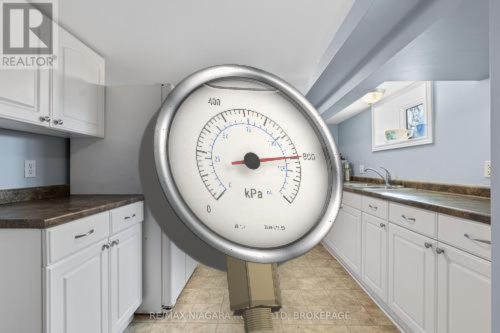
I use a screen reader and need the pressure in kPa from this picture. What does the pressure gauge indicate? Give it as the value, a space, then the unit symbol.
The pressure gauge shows 800 kPa
